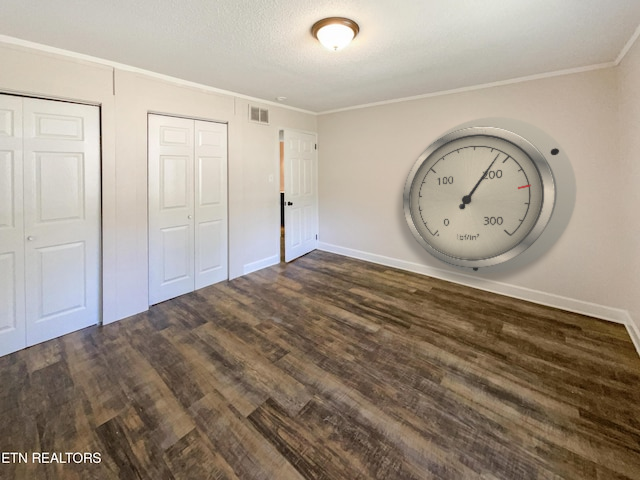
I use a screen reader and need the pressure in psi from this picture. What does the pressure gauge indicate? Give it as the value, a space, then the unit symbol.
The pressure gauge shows 190 psi
